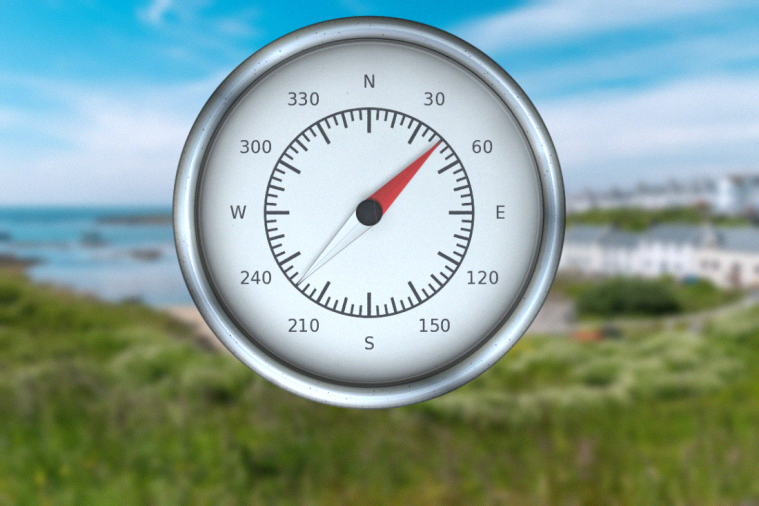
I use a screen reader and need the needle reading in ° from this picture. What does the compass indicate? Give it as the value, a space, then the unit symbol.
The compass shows 45 °
